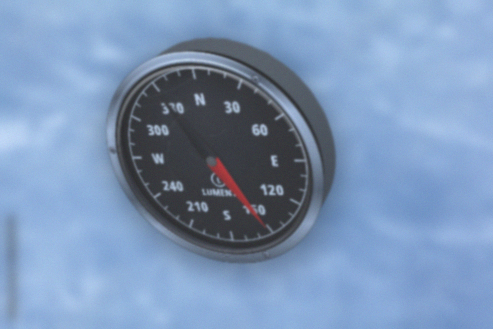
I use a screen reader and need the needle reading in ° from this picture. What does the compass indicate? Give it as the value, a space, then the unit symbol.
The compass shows 150 °
